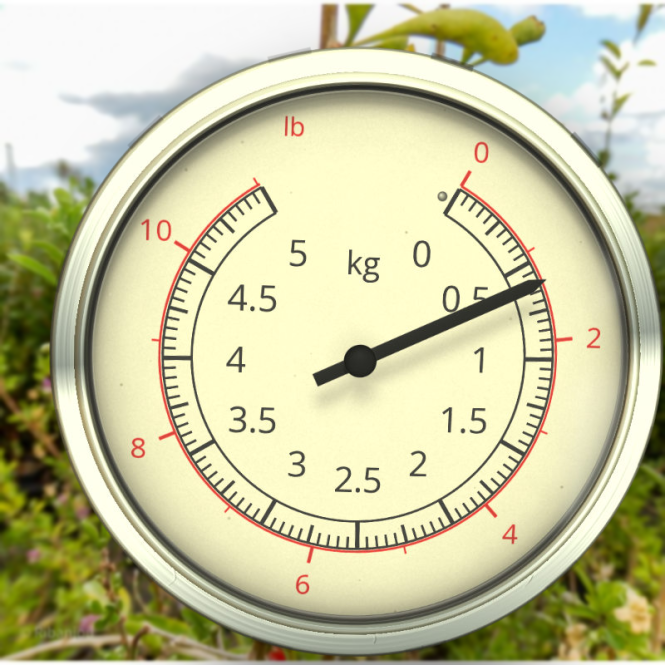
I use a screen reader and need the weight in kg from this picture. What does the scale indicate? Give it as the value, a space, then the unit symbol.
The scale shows 0.6 kg
